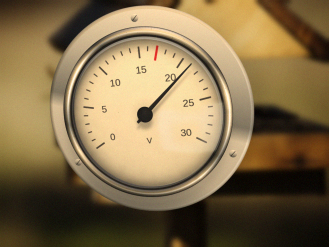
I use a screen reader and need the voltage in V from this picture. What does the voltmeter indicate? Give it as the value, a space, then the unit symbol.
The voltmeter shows 21 V
